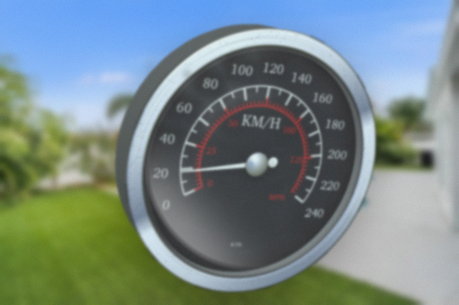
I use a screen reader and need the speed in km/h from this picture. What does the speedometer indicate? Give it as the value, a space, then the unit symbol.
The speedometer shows 20 km/h
